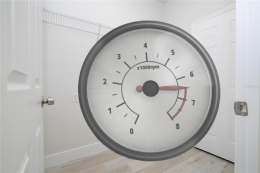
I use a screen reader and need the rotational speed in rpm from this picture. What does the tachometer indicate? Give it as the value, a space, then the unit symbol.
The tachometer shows 6500 rpm
